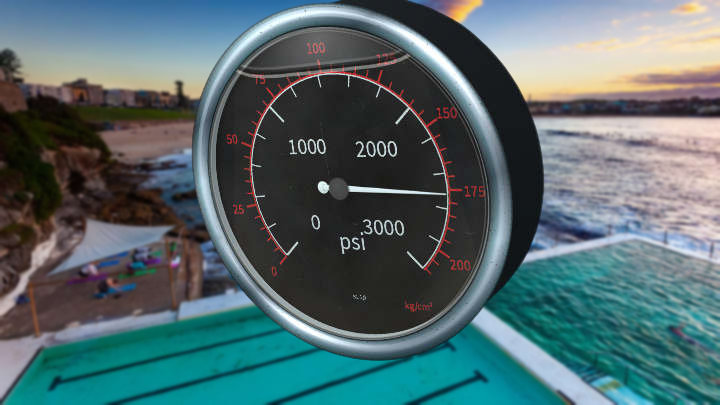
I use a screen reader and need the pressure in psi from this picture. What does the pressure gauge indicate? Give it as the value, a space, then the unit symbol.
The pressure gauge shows 2500 psi
